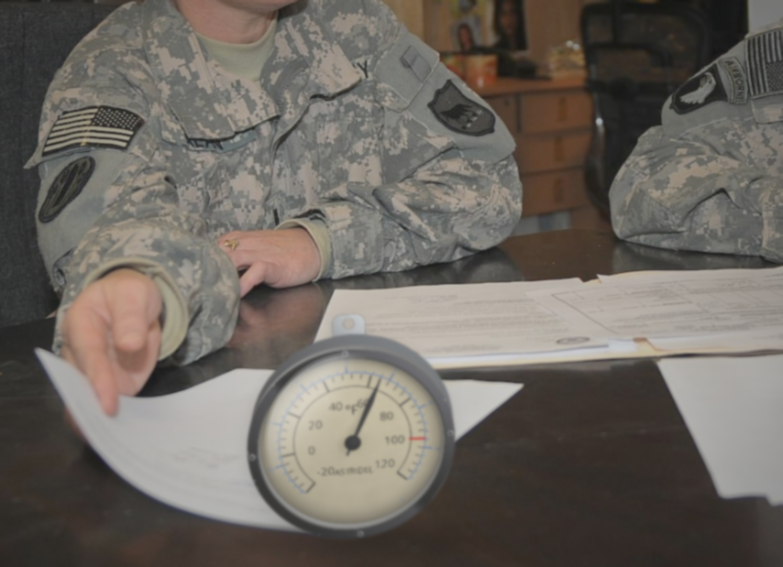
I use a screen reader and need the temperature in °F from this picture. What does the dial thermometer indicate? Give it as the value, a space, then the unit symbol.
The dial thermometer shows 64 °F
